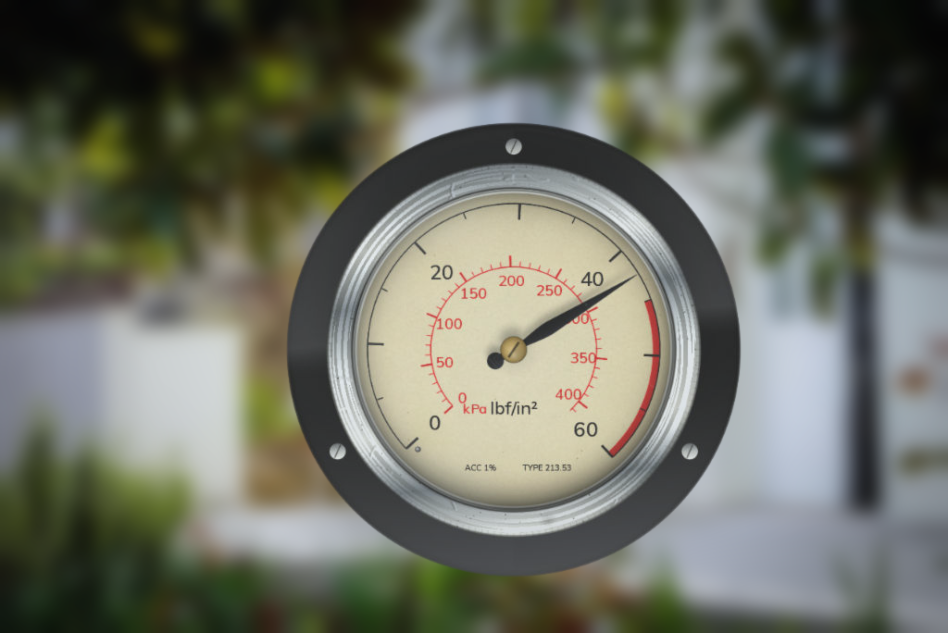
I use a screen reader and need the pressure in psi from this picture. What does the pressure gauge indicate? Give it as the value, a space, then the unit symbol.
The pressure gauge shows 42.5 psi
